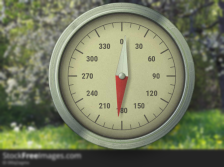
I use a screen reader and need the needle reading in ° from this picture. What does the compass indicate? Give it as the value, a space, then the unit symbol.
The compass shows 185 °
